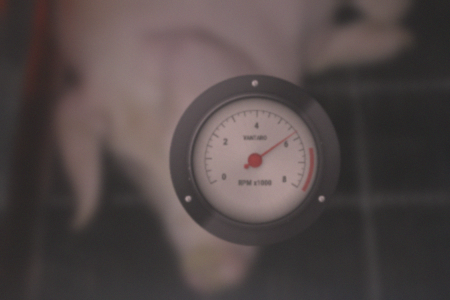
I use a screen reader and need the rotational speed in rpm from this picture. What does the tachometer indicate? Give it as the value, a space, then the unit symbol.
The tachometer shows 5750 rpm
